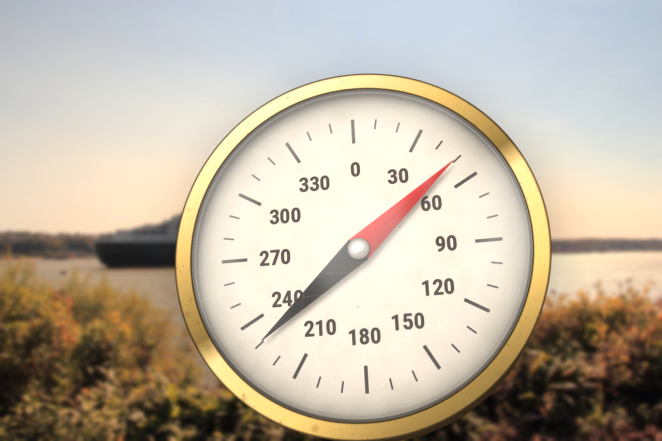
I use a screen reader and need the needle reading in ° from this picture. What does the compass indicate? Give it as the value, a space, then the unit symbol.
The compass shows 50 °
